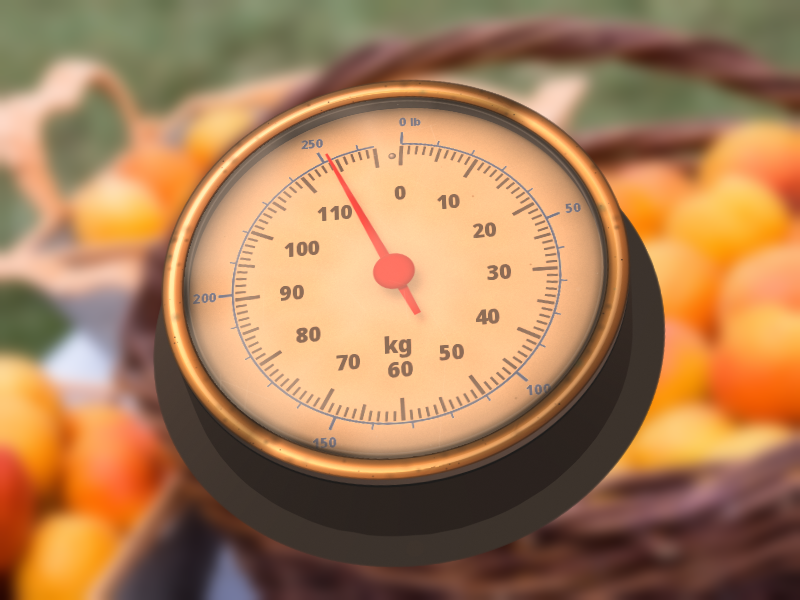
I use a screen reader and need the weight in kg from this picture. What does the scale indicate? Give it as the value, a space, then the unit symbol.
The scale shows 114 kg
